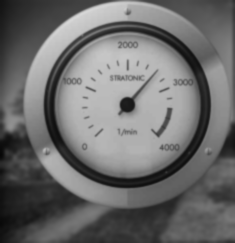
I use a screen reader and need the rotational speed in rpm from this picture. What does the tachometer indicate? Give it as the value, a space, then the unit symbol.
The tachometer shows 2600 rpm
